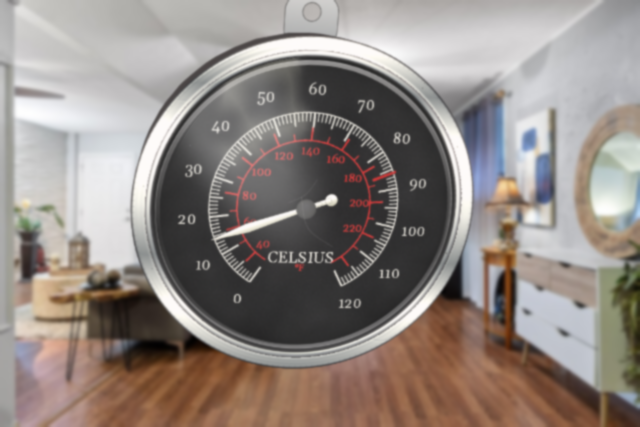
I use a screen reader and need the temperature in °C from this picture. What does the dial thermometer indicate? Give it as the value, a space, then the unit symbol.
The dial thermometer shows 15 °C
